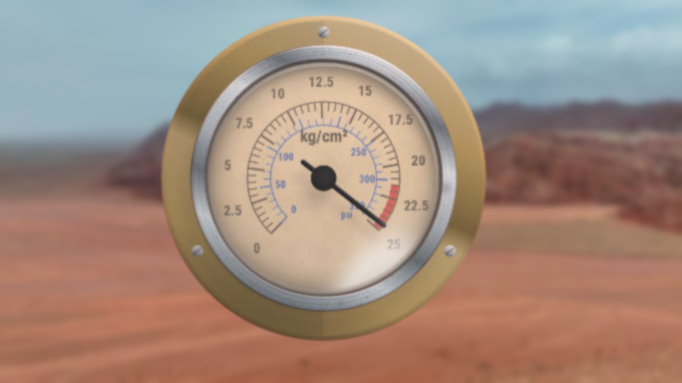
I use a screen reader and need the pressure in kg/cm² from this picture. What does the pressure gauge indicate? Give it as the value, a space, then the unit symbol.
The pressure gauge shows 24.5 kg/cm²
